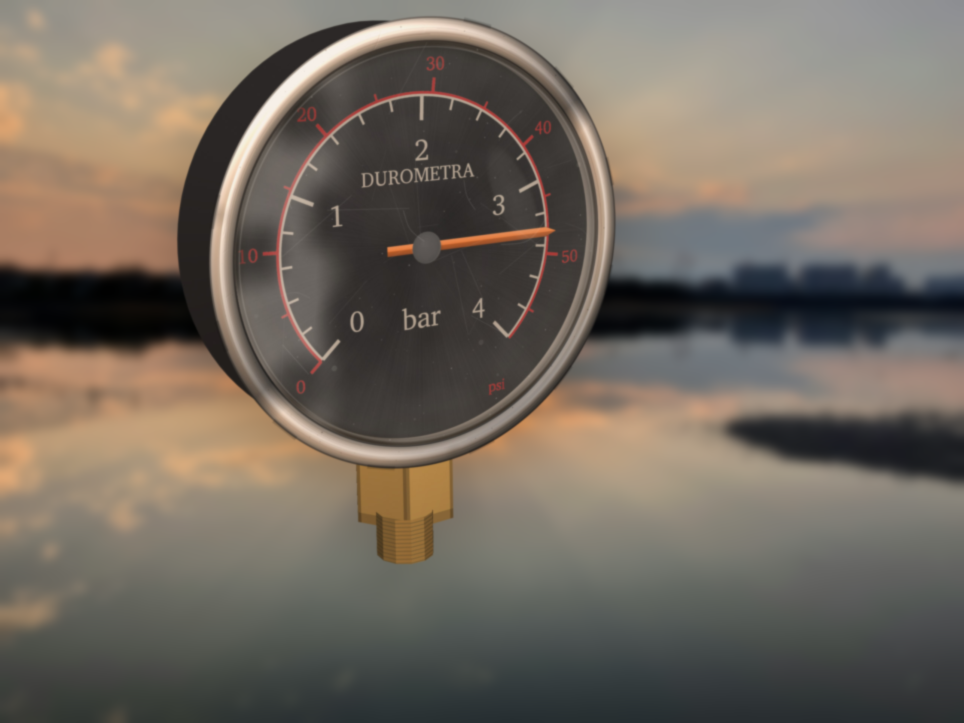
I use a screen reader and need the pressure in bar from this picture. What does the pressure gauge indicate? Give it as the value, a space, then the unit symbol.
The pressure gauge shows 3.3 bar
